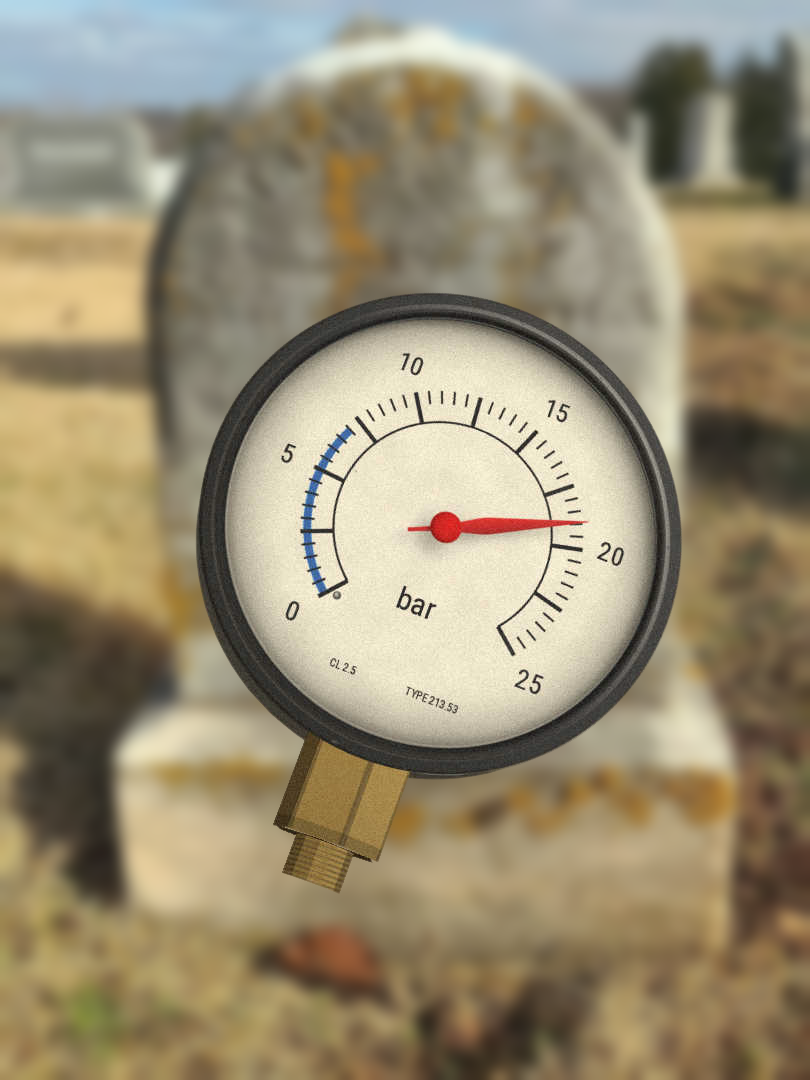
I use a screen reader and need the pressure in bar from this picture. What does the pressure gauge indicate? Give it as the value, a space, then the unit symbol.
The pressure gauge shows 19 bar
